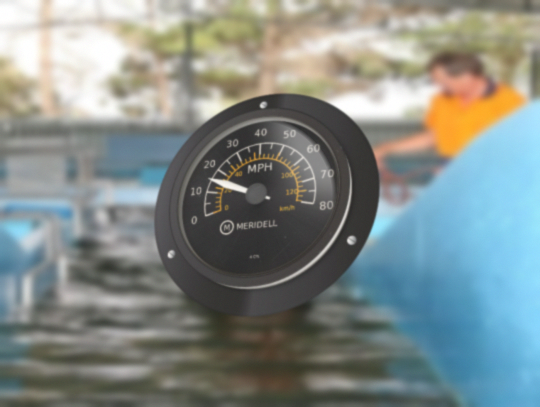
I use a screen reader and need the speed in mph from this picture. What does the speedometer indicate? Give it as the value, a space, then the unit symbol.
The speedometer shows 15 mph
